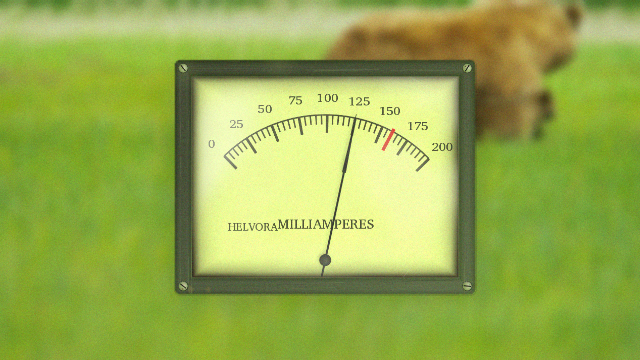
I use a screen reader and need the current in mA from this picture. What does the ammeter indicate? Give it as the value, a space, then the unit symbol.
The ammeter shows 125 mA
